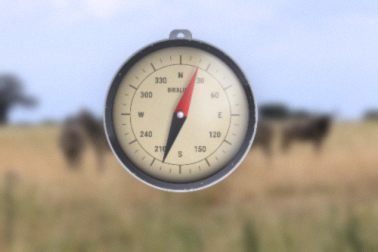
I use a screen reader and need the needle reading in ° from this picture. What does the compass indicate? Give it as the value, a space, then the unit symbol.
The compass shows 20 °
